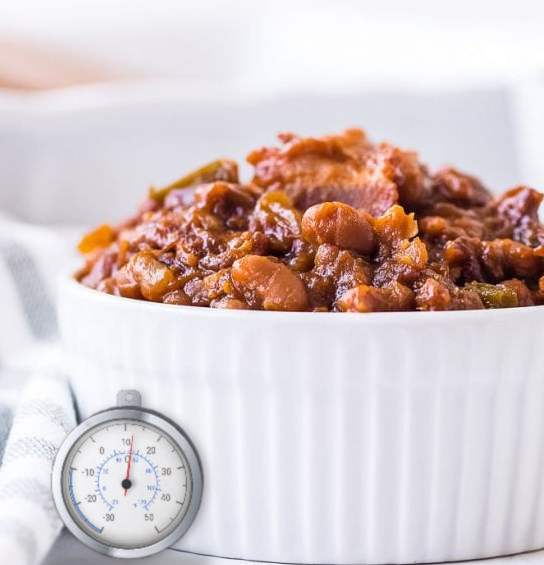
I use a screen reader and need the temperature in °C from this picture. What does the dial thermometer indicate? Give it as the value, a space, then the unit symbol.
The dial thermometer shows 12.5 °C
